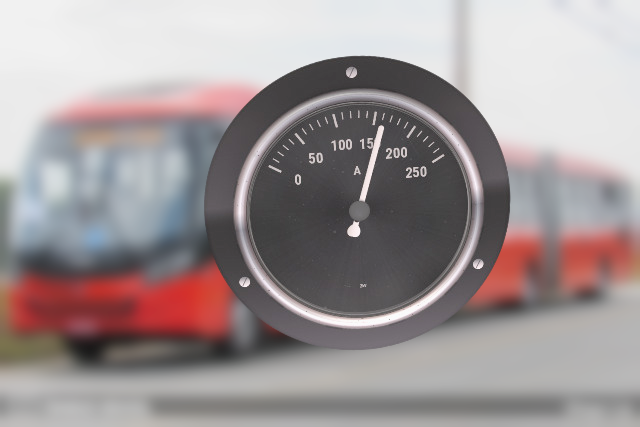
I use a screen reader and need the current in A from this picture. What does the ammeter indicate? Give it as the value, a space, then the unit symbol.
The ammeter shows 160 A
